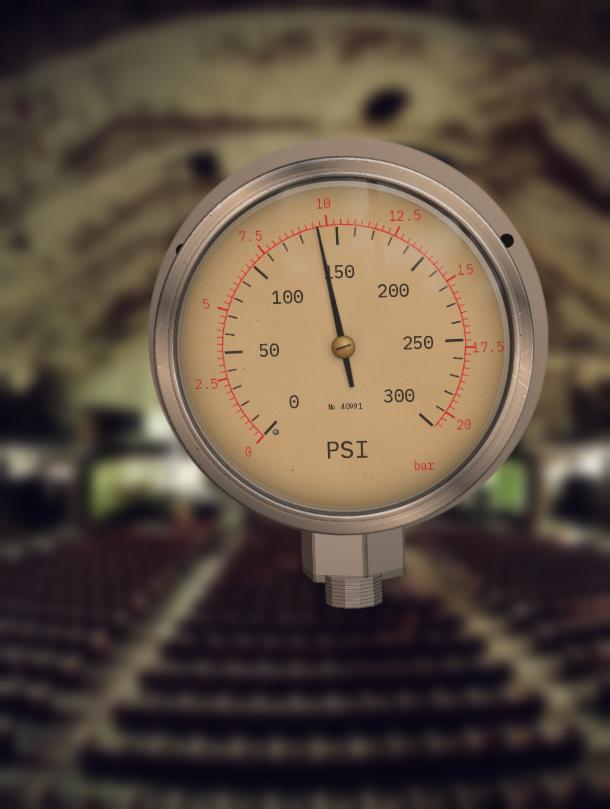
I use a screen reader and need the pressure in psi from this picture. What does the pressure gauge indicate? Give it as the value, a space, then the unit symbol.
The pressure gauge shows 140 psi
